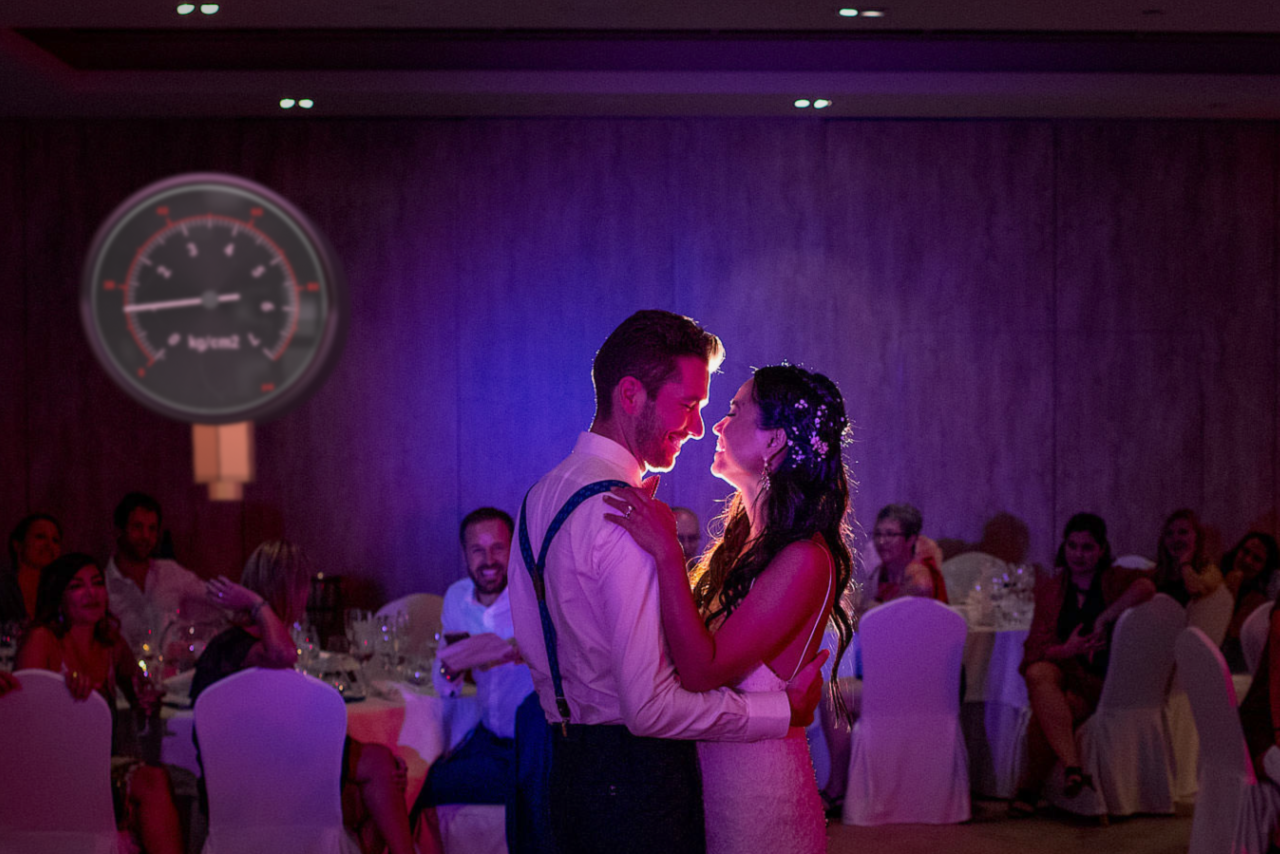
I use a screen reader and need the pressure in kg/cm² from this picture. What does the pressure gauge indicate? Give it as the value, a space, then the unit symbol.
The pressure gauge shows 1 kg/cm²
